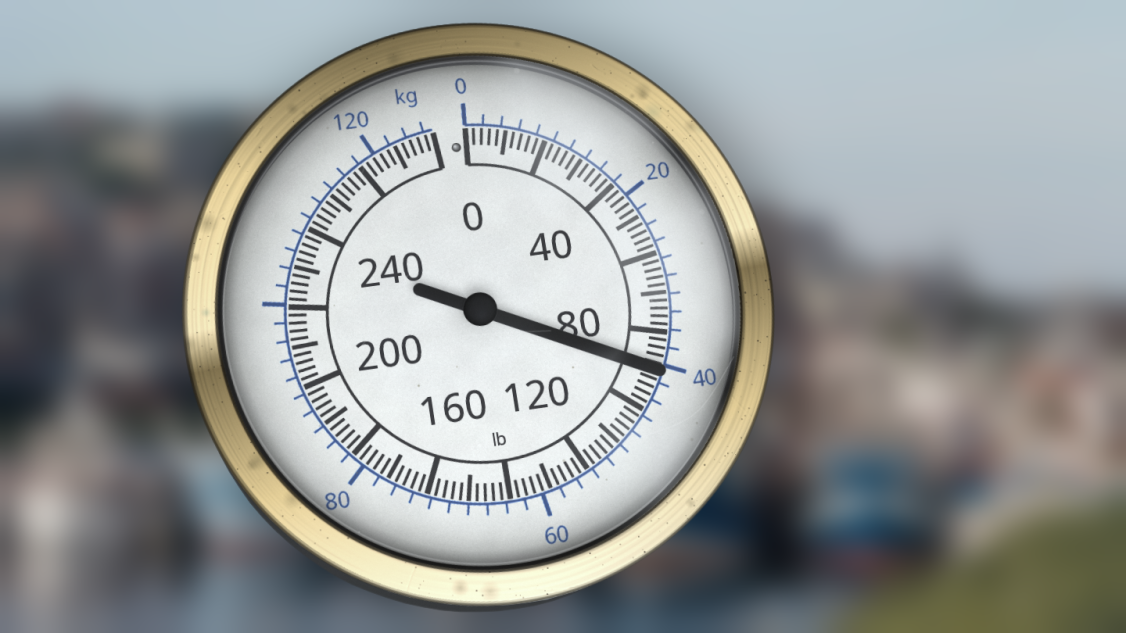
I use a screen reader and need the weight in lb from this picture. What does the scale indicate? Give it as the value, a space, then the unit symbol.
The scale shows 90 lb
